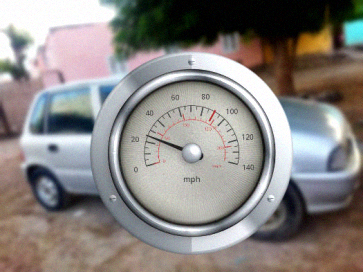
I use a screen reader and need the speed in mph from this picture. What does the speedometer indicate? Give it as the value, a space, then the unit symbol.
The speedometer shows 25 mph
